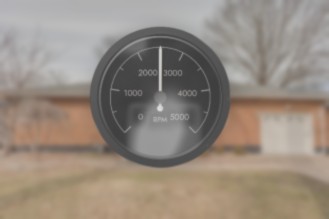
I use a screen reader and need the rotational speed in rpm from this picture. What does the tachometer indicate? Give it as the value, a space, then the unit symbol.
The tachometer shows 2500 rpm
